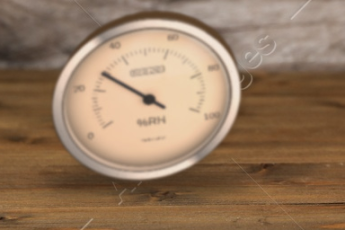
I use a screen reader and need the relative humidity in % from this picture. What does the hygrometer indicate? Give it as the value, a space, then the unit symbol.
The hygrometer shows 30 %
